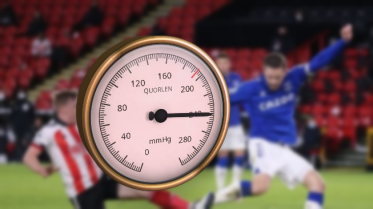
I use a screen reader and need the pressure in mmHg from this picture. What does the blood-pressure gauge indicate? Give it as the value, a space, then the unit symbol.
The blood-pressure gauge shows 240 mmHg
